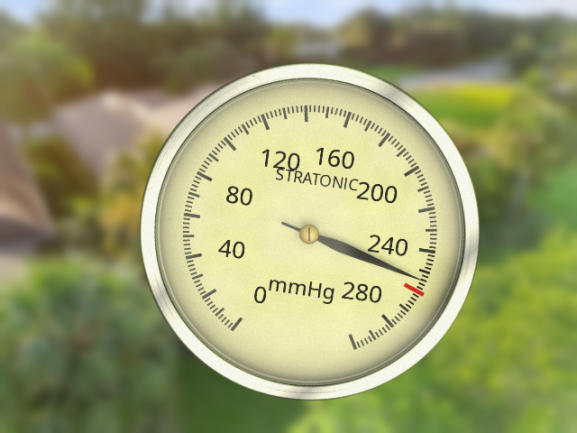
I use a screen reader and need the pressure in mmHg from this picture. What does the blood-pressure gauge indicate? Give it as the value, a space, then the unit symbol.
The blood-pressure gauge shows 254 mmHg
